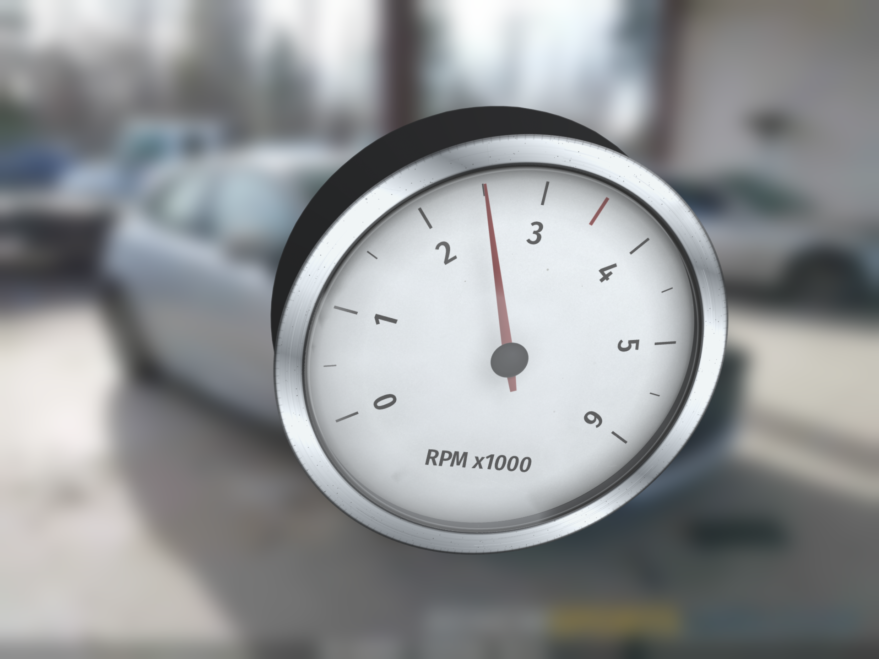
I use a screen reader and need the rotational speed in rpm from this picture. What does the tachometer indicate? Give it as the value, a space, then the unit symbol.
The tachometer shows 2500 rpm
